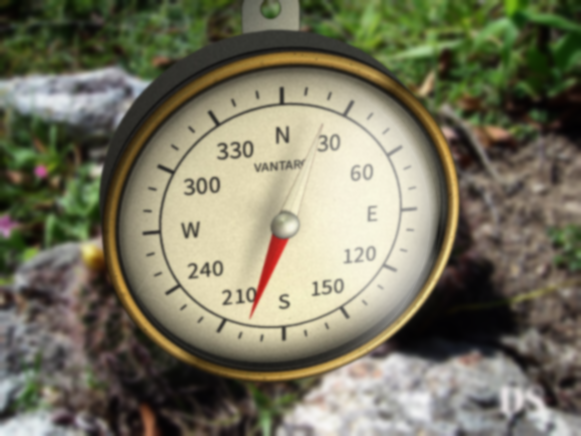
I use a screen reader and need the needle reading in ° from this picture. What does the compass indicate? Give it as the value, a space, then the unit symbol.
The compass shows 200 °
